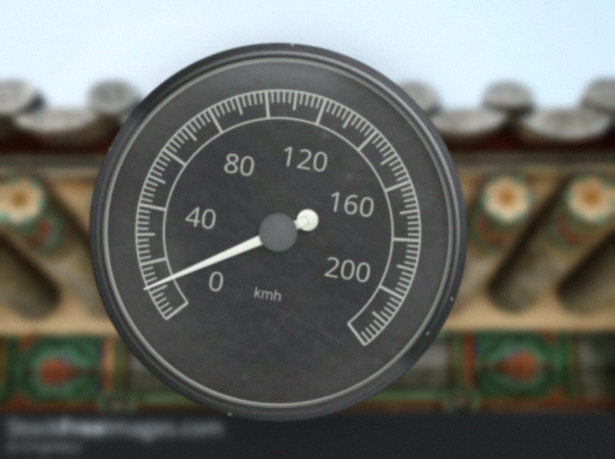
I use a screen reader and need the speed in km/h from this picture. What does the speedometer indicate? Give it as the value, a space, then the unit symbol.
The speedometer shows 12 km/h
